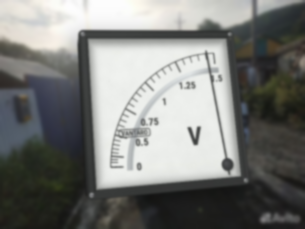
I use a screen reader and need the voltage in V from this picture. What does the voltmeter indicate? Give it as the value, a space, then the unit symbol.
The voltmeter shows 1.45 V
